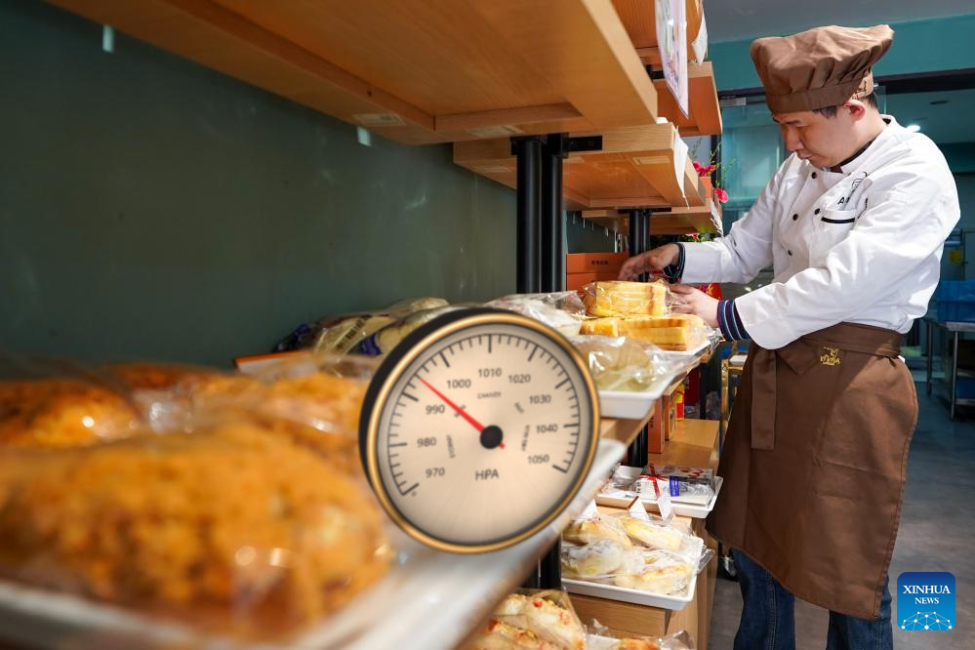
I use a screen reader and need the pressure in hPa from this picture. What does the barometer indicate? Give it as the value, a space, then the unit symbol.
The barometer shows 994 hPa
